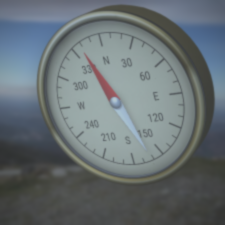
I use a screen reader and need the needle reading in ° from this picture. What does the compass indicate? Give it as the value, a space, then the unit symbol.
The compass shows 340 °
